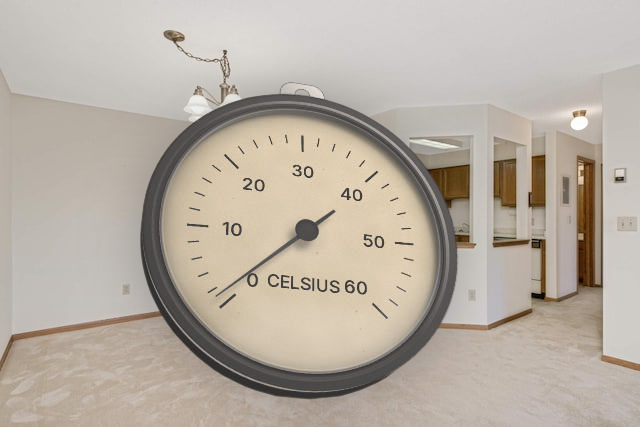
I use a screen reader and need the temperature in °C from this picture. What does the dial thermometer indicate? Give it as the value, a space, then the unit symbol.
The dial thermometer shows 1 °C
